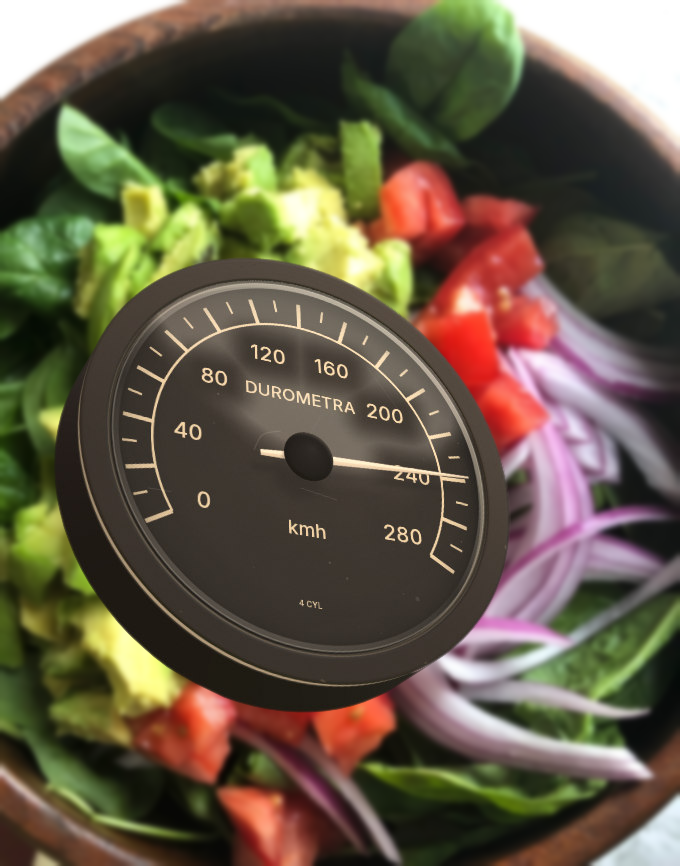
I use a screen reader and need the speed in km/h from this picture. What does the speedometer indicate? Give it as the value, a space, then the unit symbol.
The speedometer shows 240 km/h
